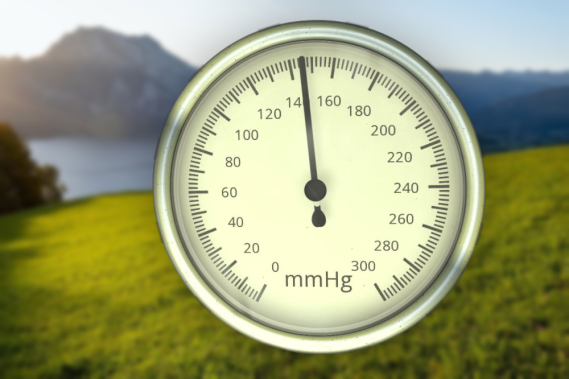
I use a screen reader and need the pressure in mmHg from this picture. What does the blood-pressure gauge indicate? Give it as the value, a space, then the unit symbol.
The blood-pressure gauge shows 146 mmHg
